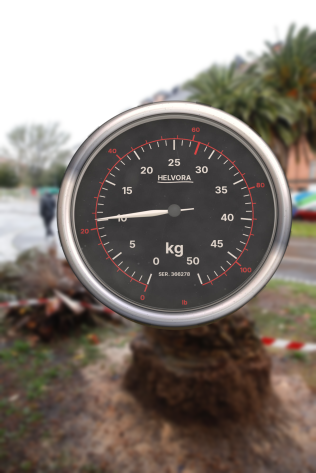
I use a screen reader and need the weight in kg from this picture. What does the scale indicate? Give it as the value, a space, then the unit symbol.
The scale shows 10 kg
